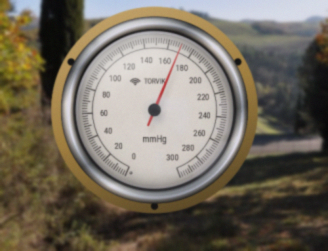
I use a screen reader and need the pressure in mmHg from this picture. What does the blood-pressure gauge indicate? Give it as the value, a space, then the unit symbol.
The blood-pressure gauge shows 170 mmHg
